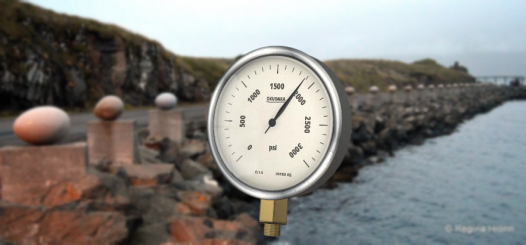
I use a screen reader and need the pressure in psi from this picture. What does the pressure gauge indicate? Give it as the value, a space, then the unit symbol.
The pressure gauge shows 1900 psi
